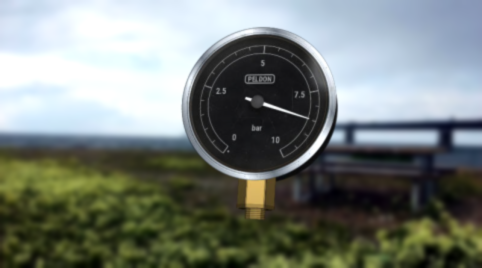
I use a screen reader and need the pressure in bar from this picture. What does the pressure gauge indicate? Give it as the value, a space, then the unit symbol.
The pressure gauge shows 8.5 bar
